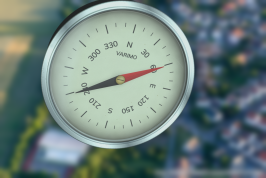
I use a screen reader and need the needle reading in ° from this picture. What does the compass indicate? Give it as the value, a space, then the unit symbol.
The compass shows 60 °
